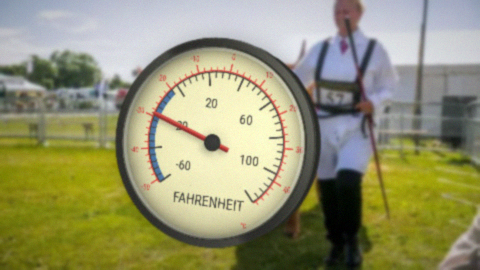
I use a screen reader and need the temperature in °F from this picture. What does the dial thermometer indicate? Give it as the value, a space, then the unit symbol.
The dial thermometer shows -20 °F
